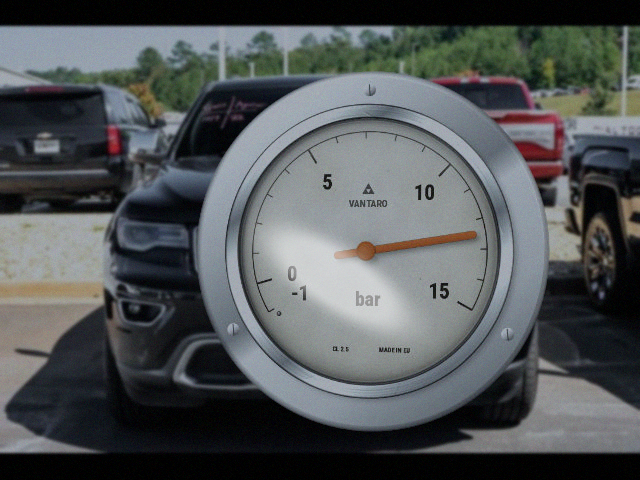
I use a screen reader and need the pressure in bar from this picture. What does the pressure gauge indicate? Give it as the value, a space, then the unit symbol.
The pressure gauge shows 12.5 bar
